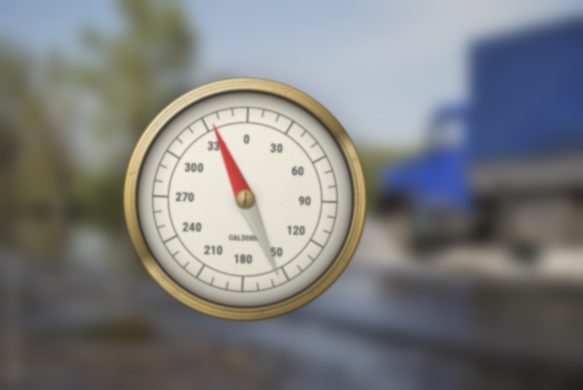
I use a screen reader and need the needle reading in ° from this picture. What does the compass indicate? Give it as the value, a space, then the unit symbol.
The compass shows 335 °
